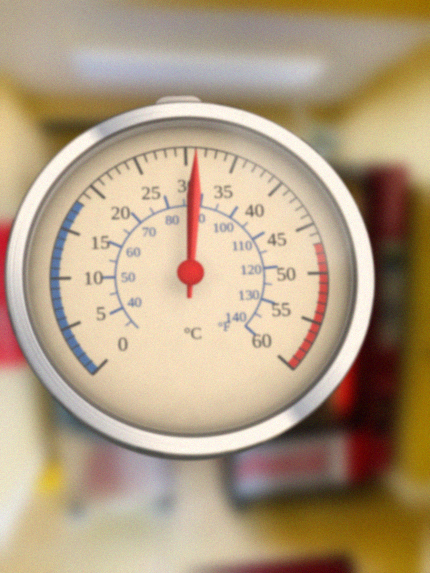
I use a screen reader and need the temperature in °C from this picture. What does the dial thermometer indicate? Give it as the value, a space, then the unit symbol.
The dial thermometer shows 31 °C
